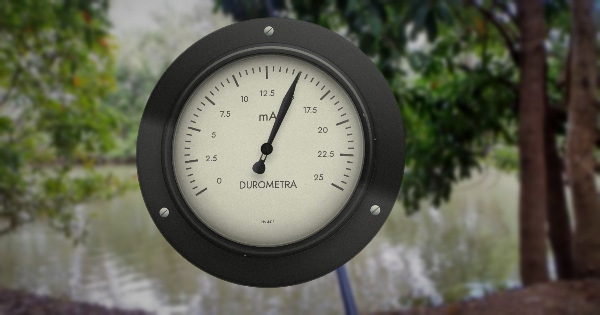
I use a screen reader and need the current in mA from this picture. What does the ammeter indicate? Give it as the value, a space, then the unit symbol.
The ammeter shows 15 mA
